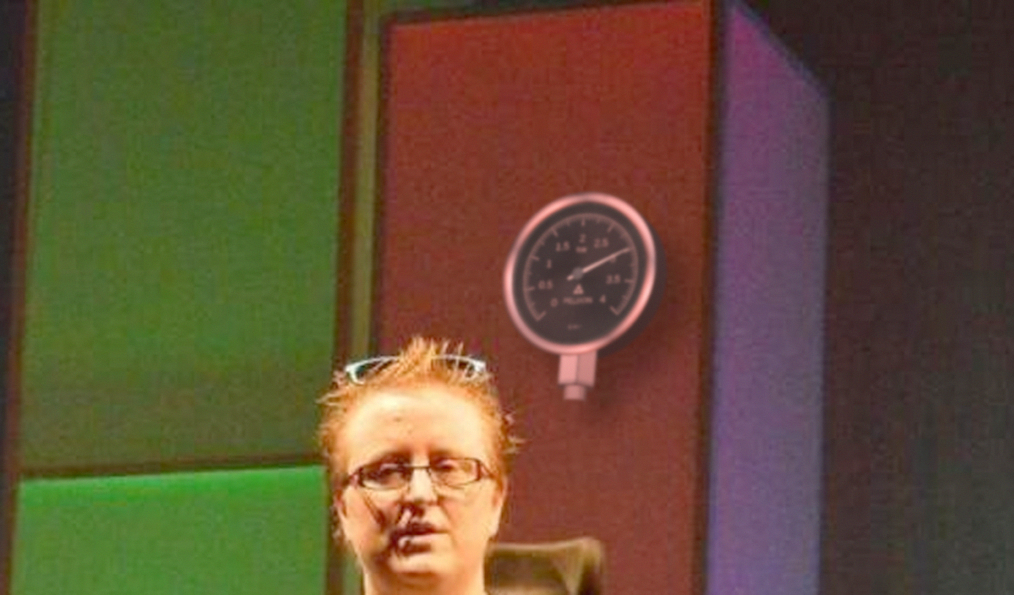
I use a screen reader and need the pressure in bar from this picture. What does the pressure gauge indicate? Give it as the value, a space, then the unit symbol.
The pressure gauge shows 3 bar
